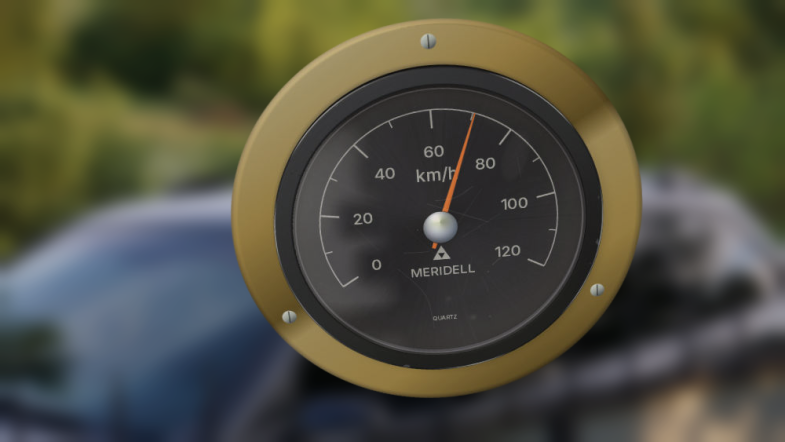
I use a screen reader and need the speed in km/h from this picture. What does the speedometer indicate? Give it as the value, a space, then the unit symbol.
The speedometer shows 70 km/h
